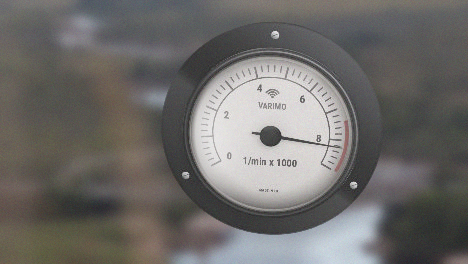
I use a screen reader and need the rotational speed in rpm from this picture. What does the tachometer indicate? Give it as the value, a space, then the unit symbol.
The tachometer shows 8200 rpm
